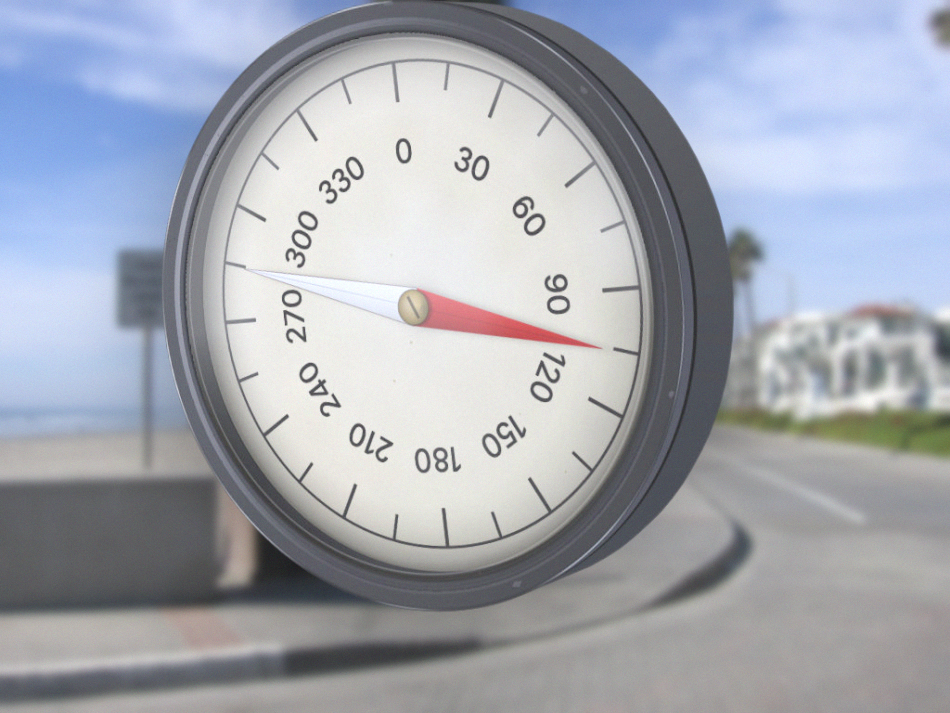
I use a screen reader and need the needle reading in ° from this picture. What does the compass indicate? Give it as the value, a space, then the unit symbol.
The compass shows 105 °
